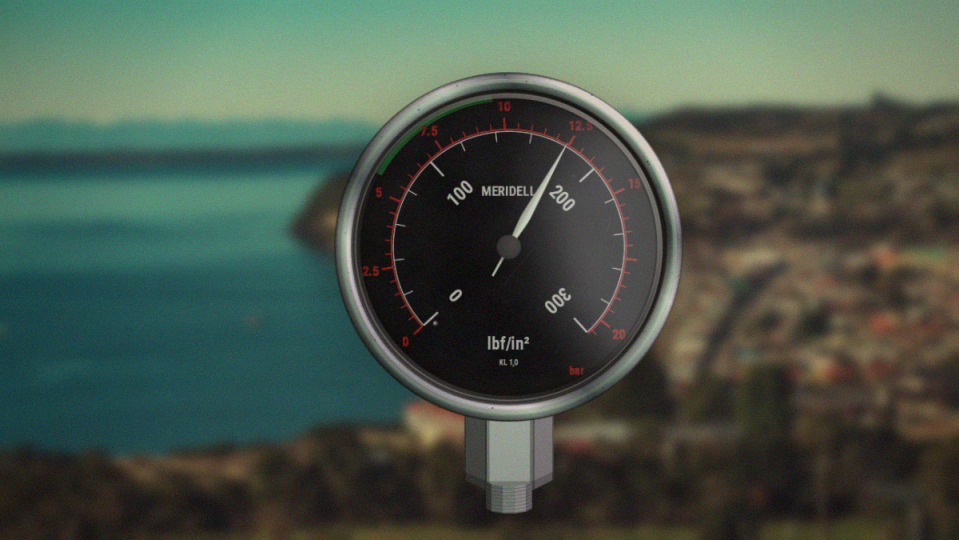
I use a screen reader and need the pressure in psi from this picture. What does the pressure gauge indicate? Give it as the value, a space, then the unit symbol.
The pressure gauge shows 180 psi
